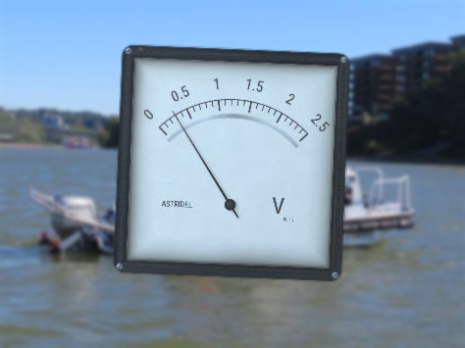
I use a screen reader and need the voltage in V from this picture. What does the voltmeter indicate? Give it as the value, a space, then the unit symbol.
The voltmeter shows 0.3 V
